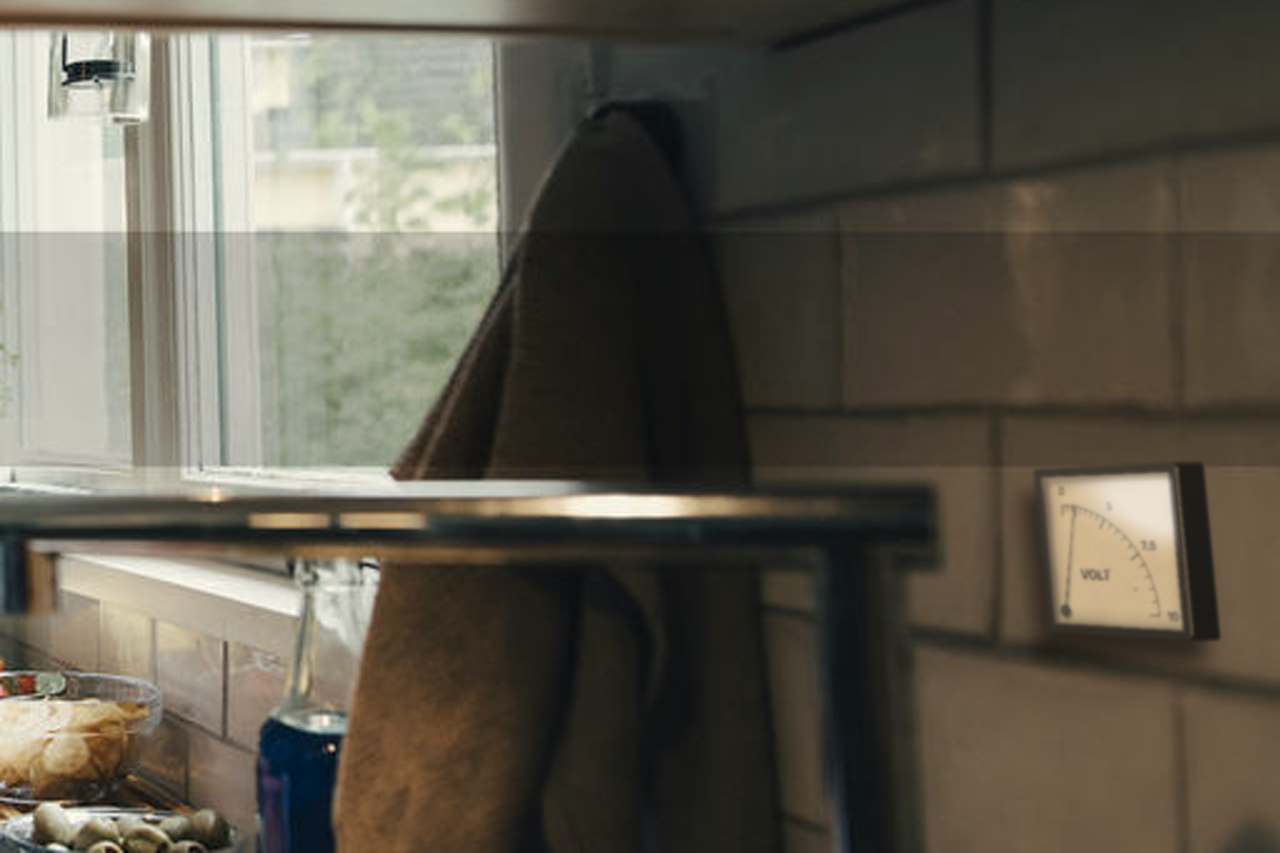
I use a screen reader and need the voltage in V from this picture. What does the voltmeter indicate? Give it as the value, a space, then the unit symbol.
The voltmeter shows 2.5 V
